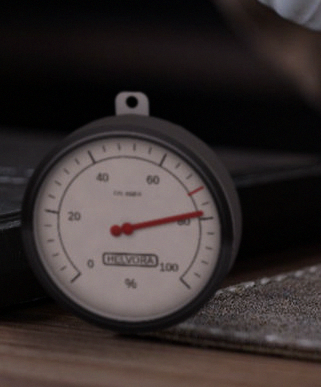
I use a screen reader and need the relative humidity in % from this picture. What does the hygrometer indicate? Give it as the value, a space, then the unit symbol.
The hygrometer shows 78 %
